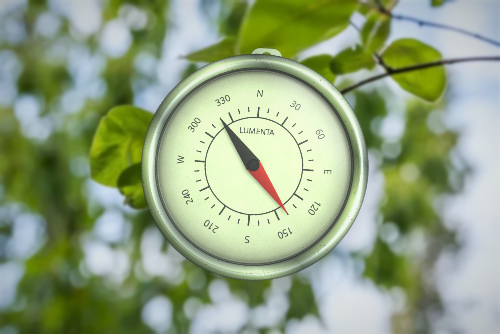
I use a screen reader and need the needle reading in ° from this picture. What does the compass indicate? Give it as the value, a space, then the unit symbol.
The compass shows 140 °
